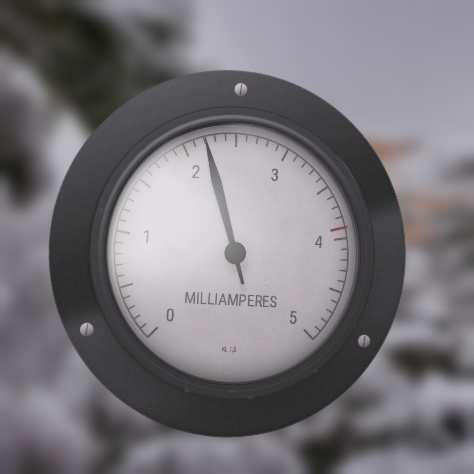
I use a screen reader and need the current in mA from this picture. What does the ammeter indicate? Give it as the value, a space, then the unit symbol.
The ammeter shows 2.2 mA
